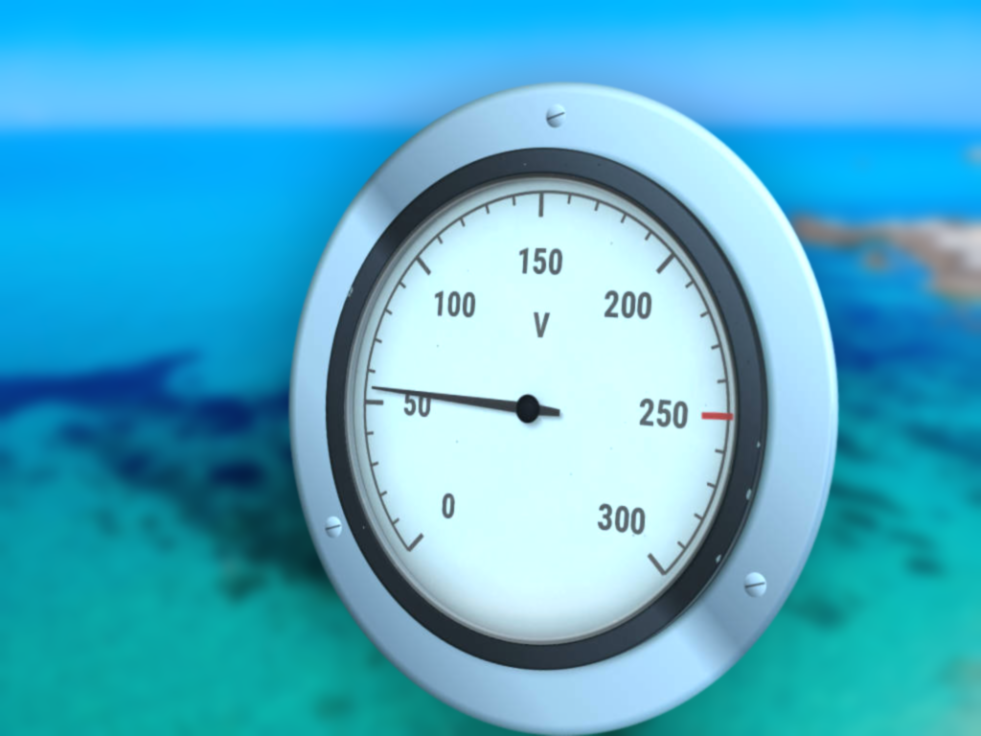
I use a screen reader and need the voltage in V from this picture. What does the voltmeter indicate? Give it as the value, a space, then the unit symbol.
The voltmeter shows 55 V
